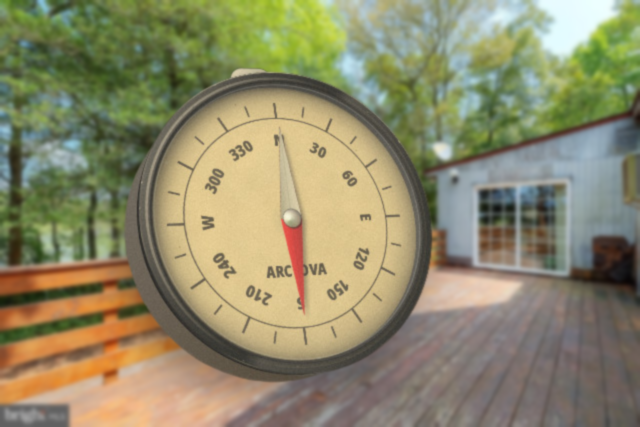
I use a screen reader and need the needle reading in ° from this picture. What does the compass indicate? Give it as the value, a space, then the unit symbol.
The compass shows 180 °
